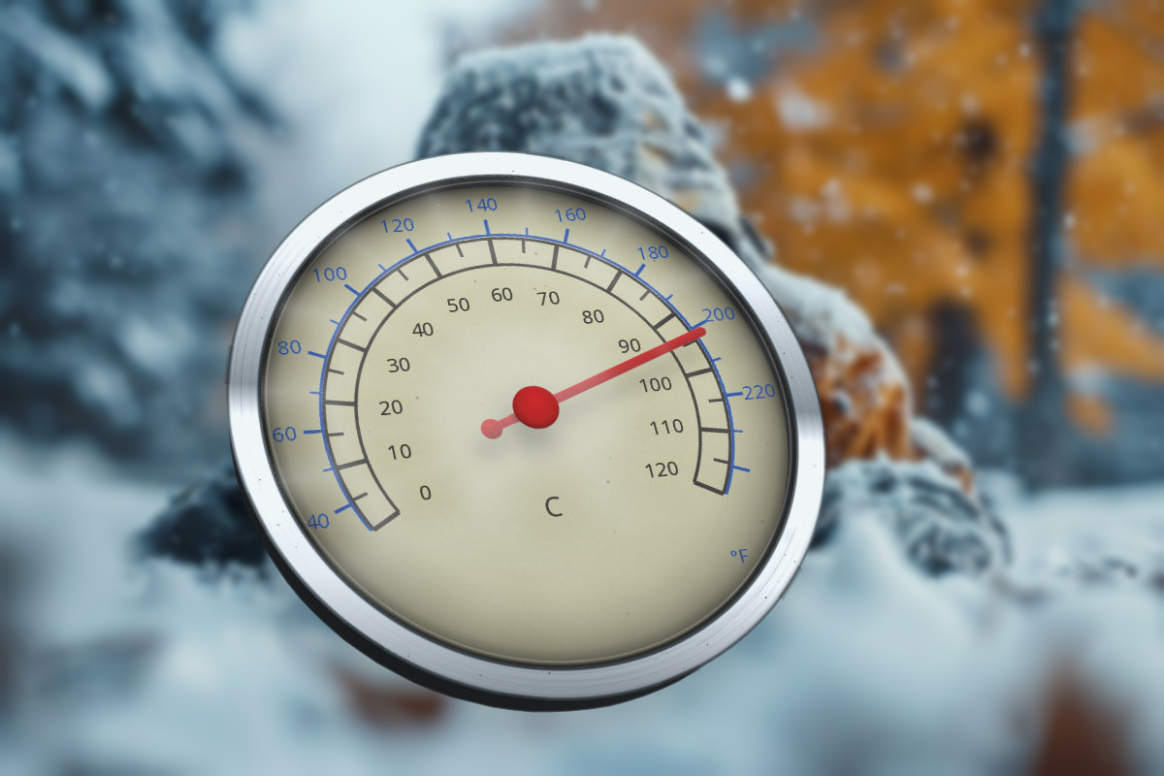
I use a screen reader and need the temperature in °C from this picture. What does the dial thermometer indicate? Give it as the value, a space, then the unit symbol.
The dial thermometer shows 95 °C
